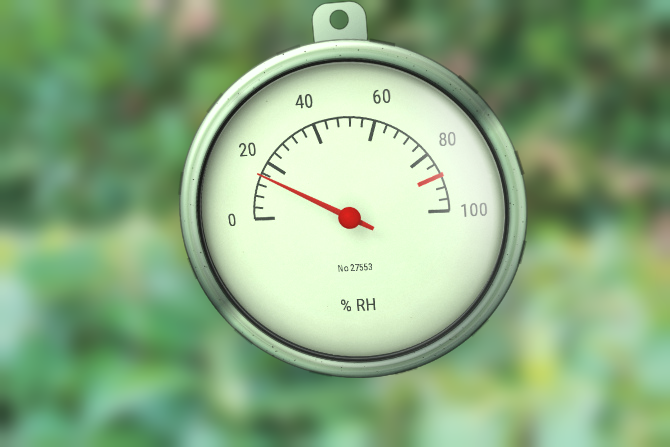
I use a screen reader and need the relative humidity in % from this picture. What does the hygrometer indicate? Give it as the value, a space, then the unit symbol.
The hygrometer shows 16 %
